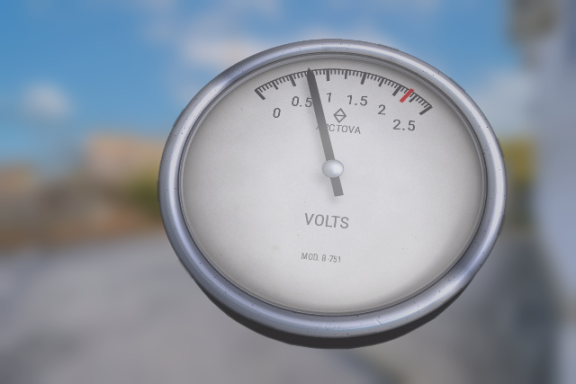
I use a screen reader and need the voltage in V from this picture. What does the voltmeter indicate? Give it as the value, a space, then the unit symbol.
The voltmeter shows 0.75 V
